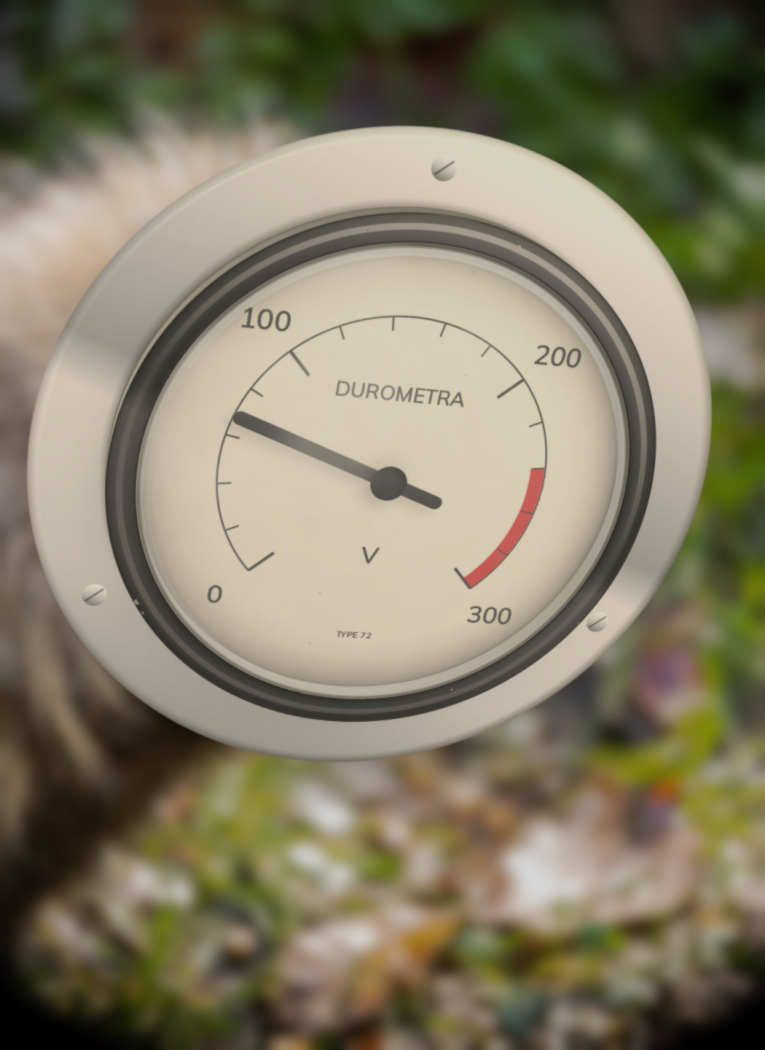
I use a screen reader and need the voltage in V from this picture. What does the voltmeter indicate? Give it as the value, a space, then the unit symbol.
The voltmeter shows 70 V
